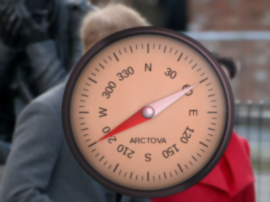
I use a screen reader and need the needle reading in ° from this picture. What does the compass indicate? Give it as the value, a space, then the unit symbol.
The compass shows 240 °
